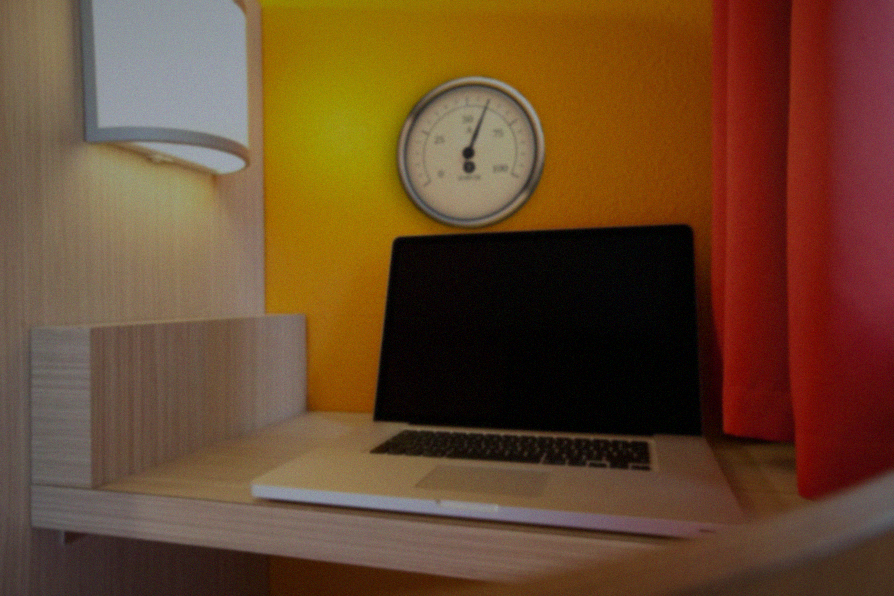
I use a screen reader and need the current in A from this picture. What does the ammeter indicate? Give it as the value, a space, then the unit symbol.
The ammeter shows 60 A
